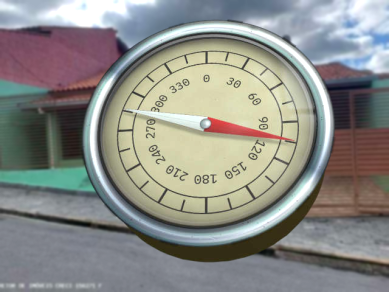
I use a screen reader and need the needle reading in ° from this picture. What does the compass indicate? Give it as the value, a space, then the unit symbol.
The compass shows 105 °
